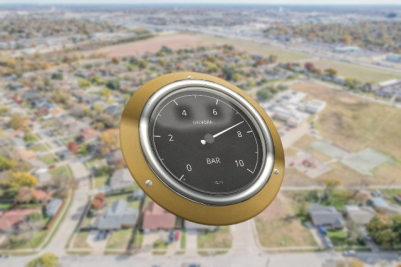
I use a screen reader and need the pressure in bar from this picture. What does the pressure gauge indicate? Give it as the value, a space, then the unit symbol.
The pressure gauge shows 7.5 bar
